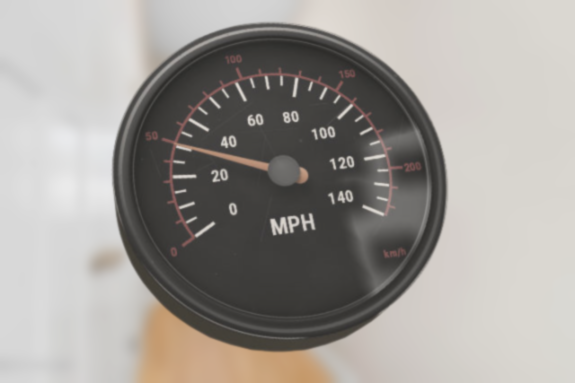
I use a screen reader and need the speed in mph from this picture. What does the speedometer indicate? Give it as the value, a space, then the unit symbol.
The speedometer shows 30 mph
